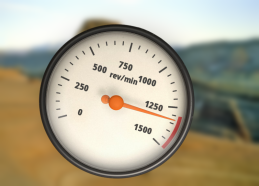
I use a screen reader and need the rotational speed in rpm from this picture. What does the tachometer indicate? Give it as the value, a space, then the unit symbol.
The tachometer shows 1325 rpm
